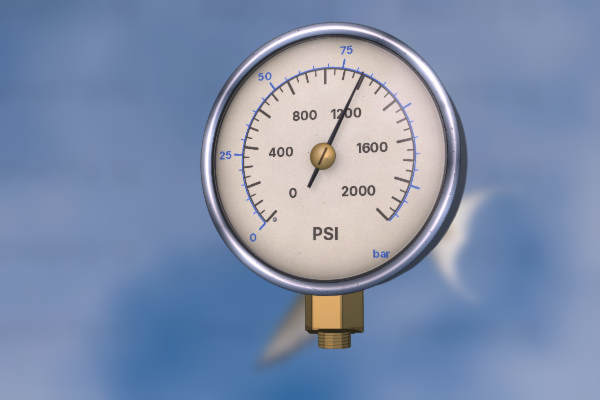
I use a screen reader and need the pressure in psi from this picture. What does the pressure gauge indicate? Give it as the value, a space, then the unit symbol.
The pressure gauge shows 1200 psi
